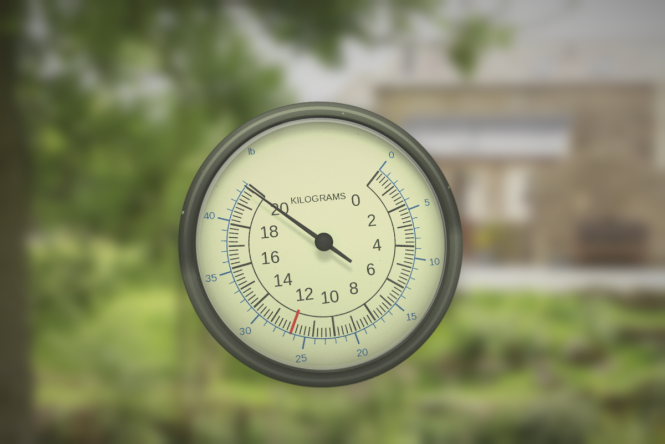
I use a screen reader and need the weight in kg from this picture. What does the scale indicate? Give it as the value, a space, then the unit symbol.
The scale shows 19.8 kg
